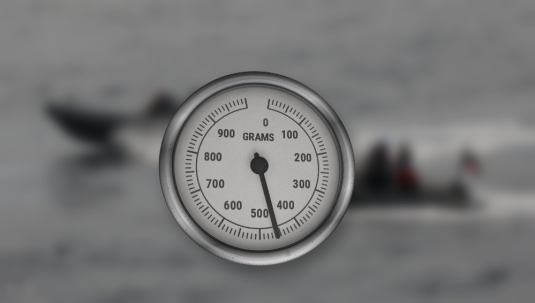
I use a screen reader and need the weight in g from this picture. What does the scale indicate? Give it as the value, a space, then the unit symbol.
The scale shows 460 g
